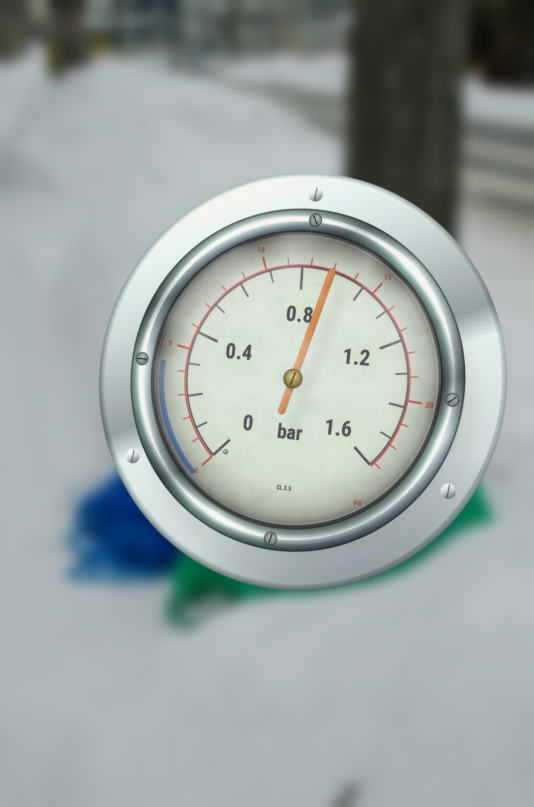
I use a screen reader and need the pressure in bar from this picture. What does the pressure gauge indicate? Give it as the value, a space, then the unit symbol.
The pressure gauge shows 0.9 bar
